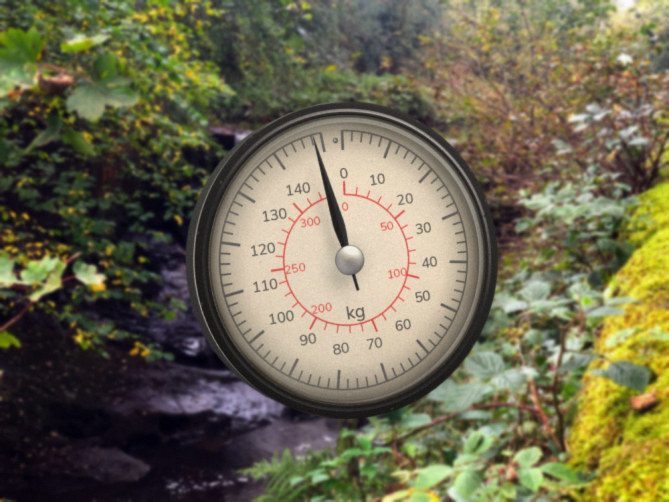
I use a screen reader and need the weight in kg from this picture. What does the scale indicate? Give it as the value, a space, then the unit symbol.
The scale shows 148 kg
